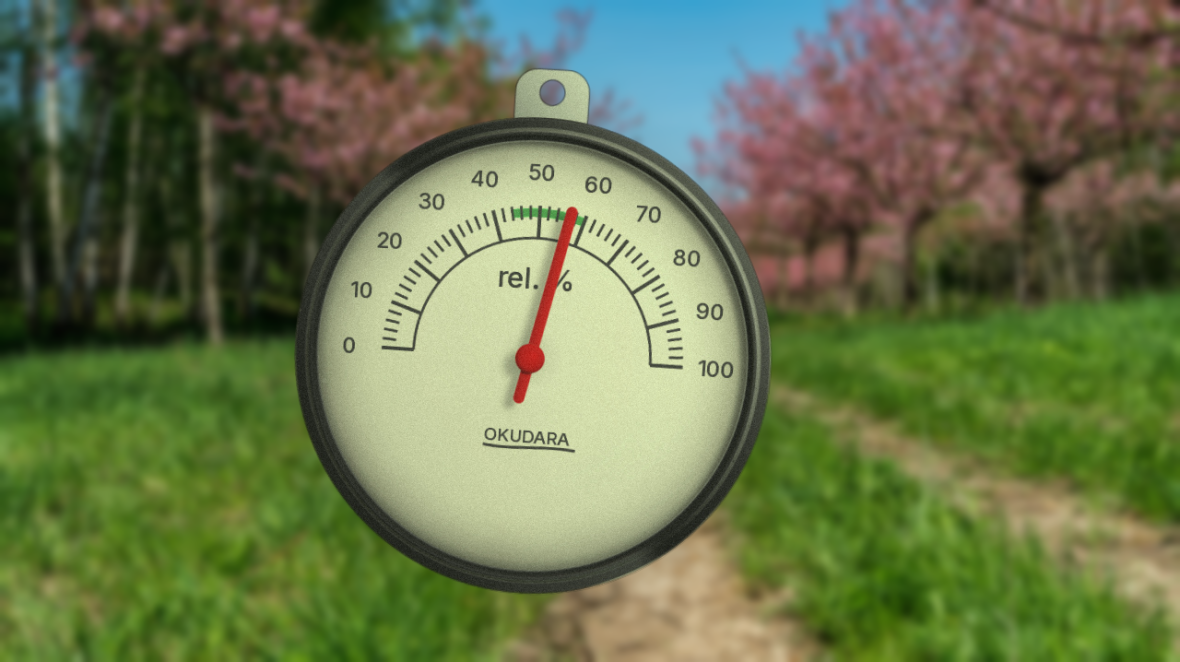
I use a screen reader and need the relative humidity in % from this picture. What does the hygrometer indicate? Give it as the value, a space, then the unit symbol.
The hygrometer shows 57 %
